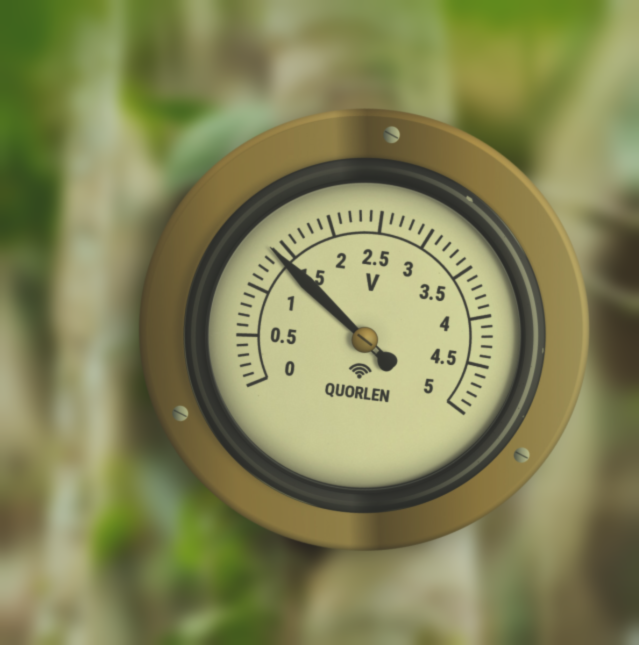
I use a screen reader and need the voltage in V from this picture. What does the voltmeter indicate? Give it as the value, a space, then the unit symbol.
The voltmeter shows 1.4 V
